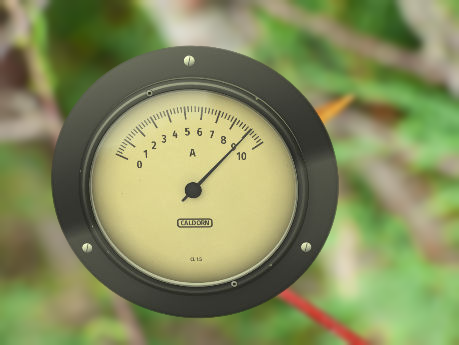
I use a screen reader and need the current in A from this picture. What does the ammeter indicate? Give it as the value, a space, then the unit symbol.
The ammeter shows 9 A
